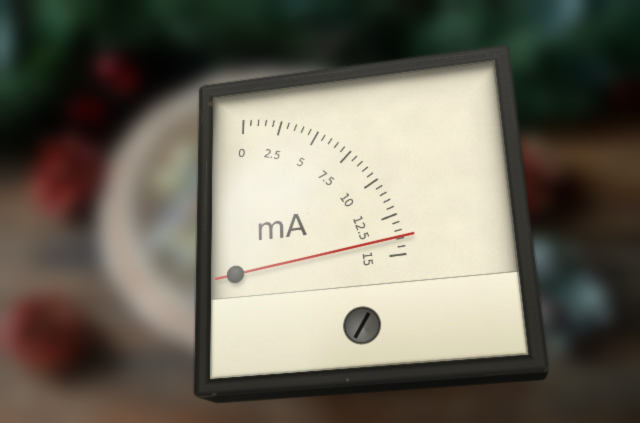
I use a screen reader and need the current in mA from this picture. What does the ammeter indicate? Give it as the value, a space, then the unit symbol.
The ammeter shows 14 mA
